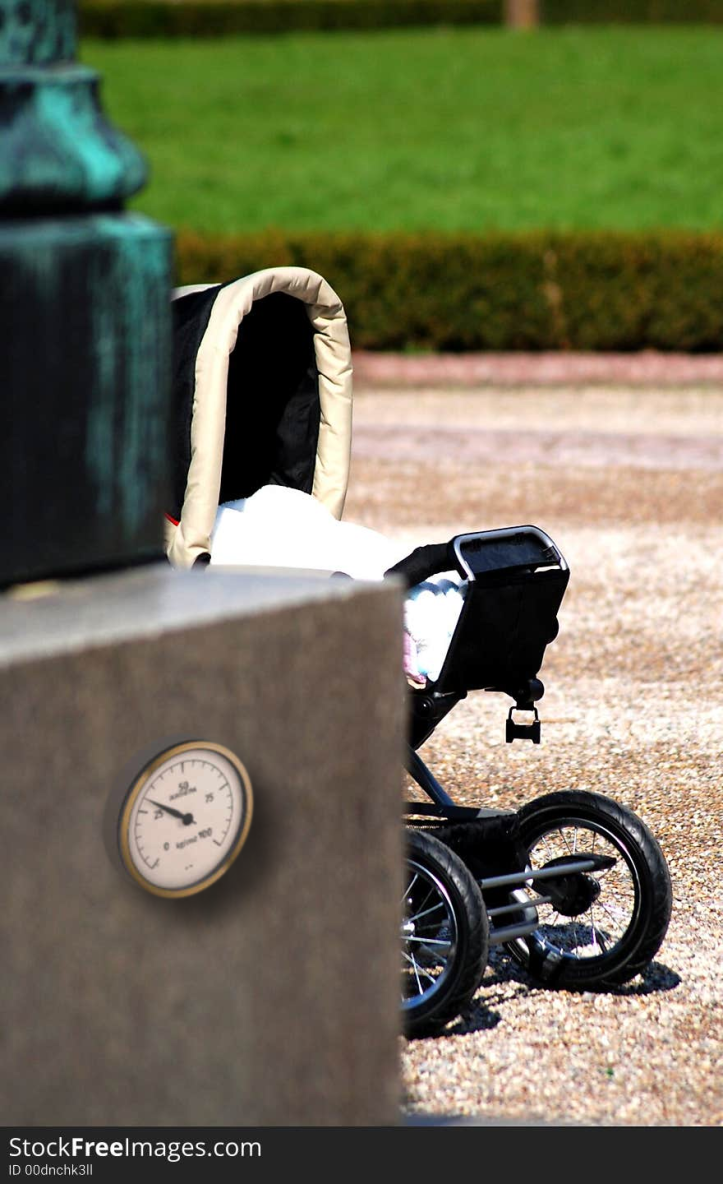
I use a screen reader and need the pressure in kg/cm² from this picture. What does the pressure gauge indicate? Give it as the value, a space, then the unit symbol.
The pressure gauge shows 30 kg/cm²
